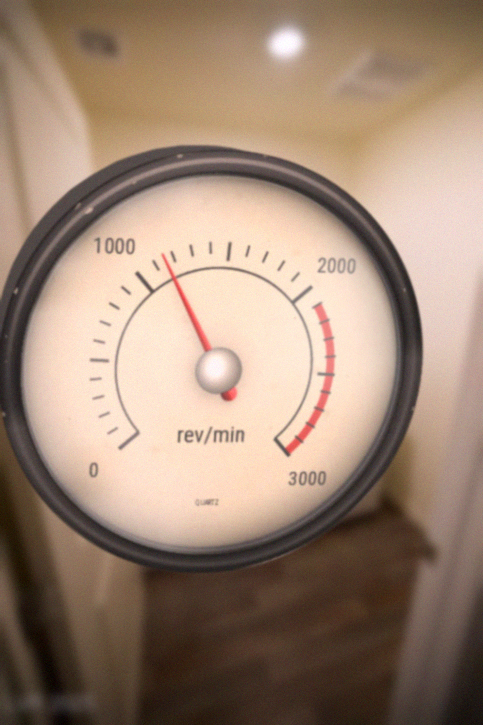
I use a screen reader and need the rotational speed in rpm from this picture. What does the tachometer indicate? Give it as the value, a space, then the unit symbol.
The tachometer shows 1150 rpm
